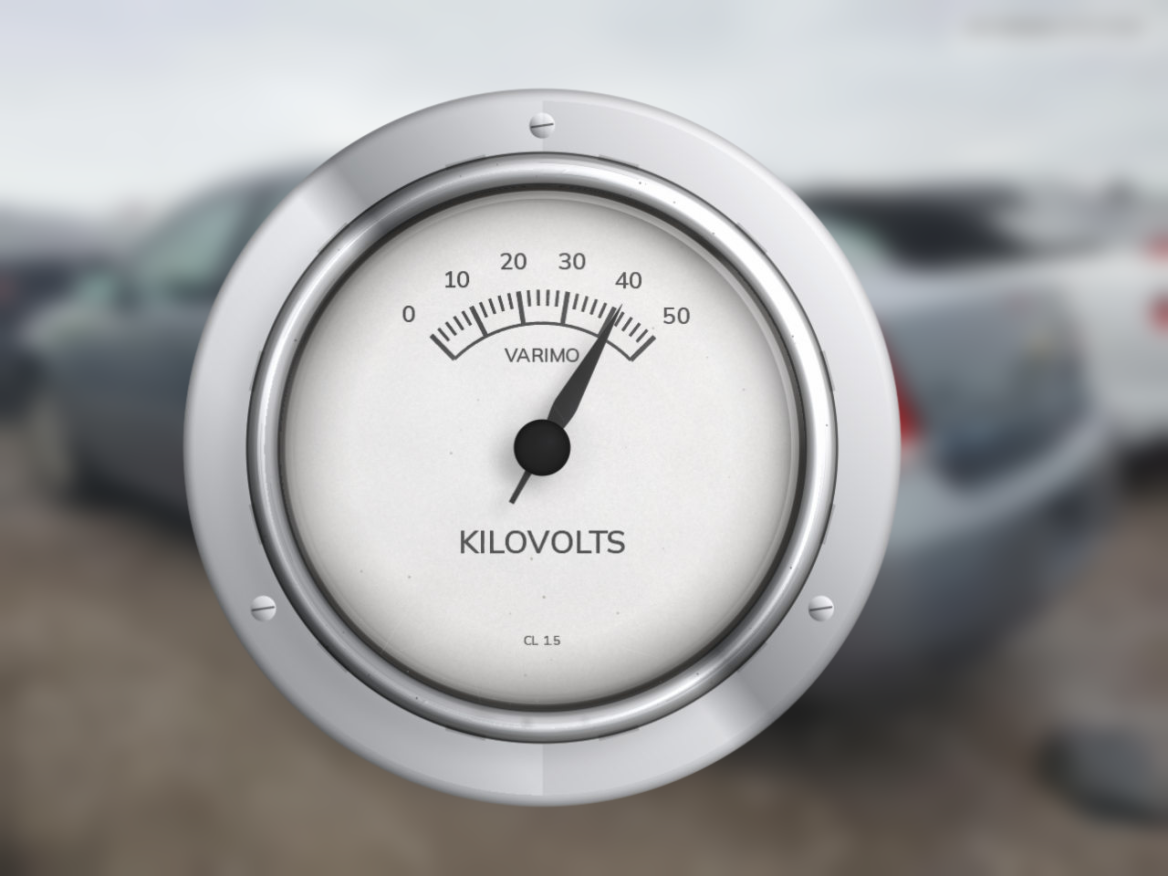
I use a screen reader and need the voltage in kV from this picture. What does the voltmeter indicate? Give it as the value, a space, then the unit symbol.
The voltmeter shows 41 kV
